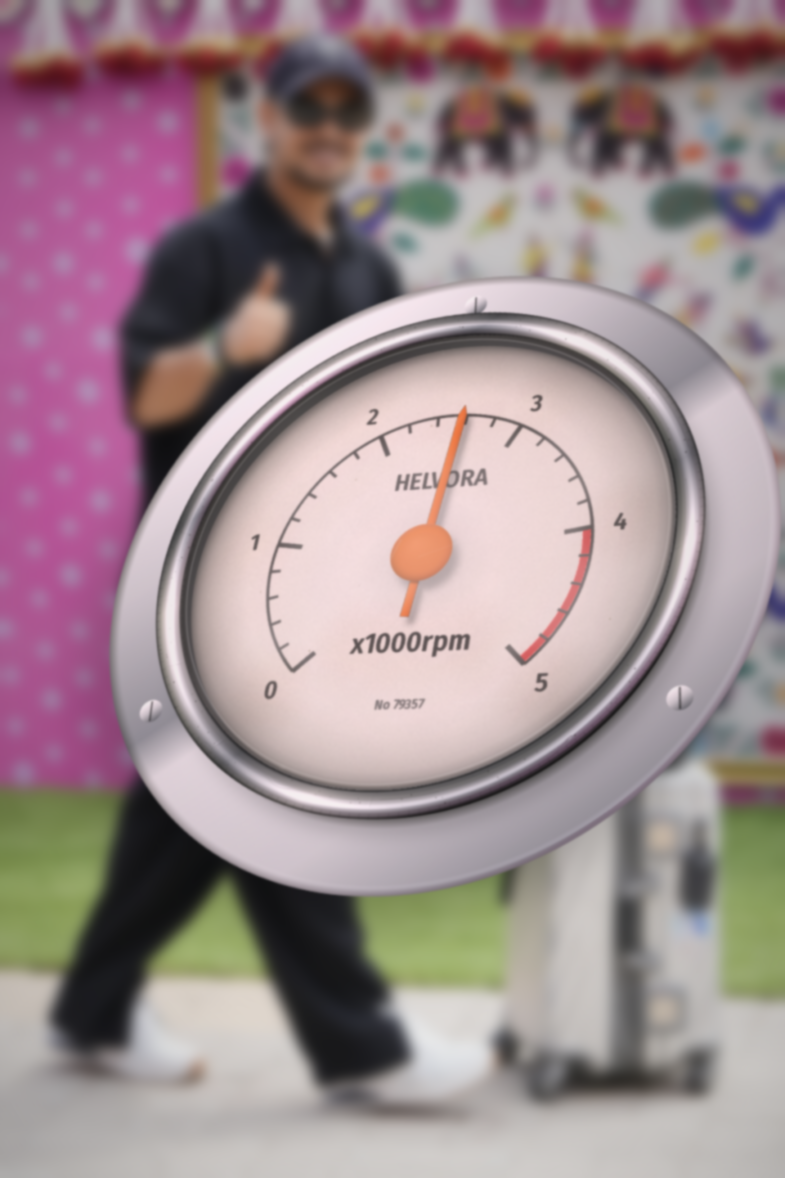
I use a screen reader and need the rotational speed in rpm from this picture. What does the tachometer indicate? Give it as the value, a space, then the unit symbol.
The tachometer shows 2600 rpm
